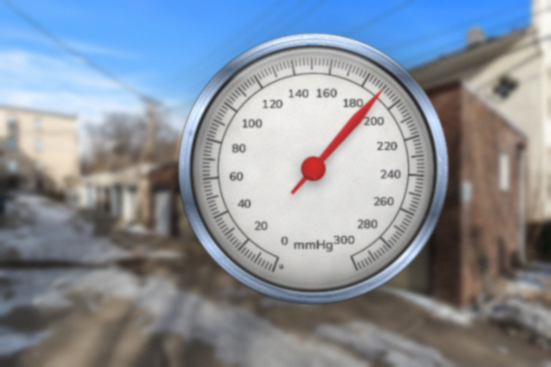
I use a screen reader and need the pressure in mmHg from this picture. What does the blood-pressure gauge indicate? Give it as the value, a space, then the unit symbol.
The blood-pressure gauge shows 190 mmHg
